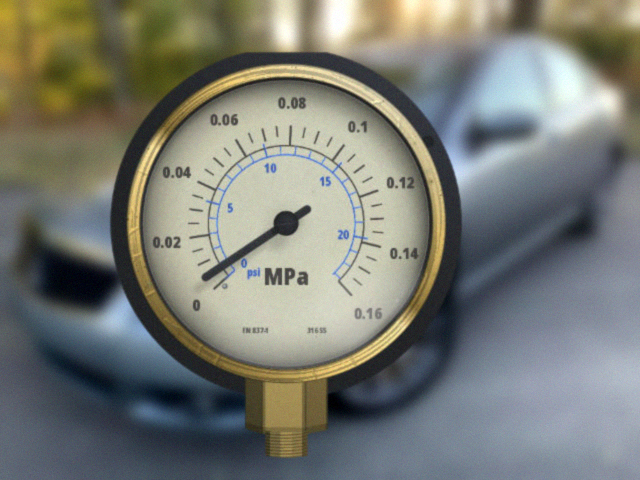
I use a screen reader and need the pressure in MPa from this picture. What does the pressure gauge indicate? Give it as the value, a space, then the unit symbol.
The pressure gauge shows 0.005 MPa
